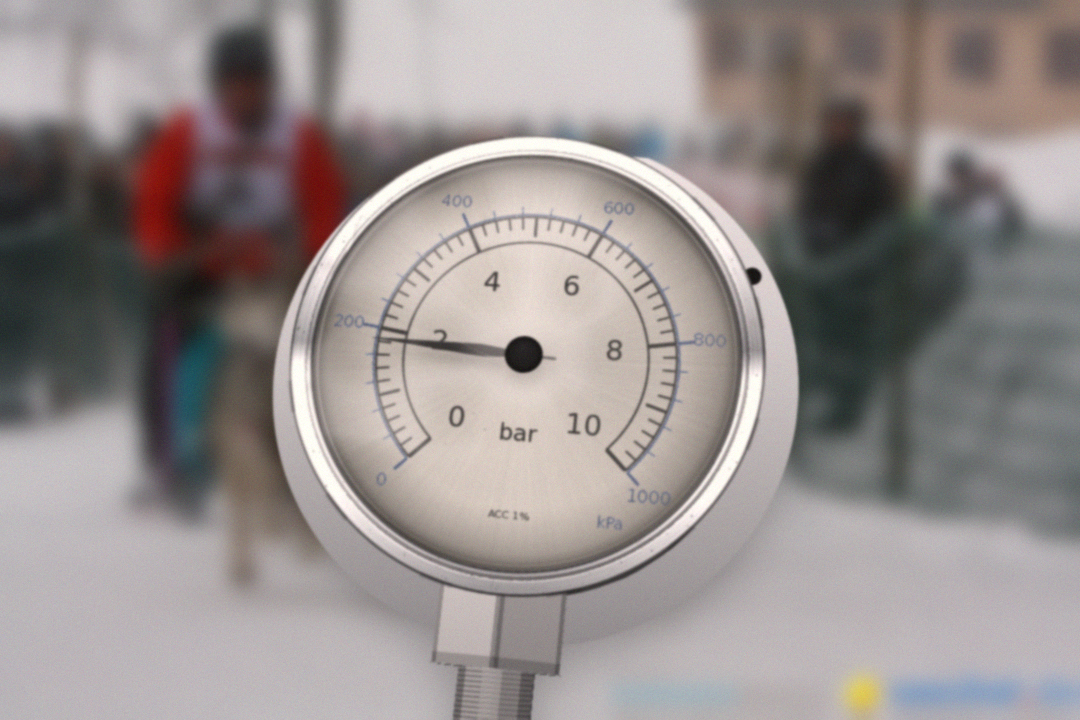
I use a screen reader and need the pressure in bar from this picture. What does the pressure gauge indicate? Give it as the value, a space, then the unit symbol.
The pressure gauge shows 1.8 bar
